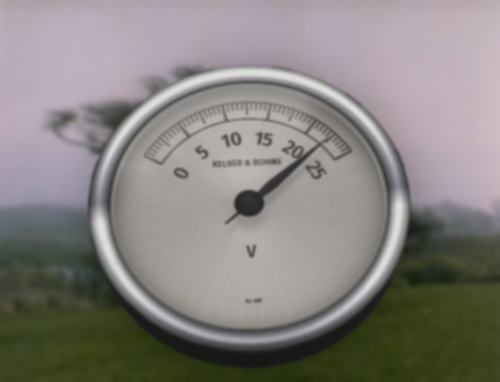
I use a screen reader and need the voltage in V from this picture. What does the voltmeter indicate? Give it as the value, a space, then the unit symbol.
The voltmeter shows 22.5 V
